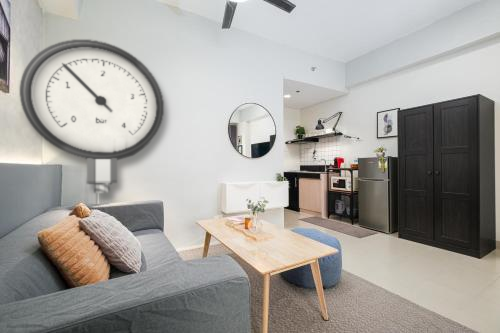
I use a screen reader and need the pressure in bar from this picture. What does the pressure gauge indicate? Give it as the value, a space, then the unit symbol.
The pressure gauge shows 1.3 bar
